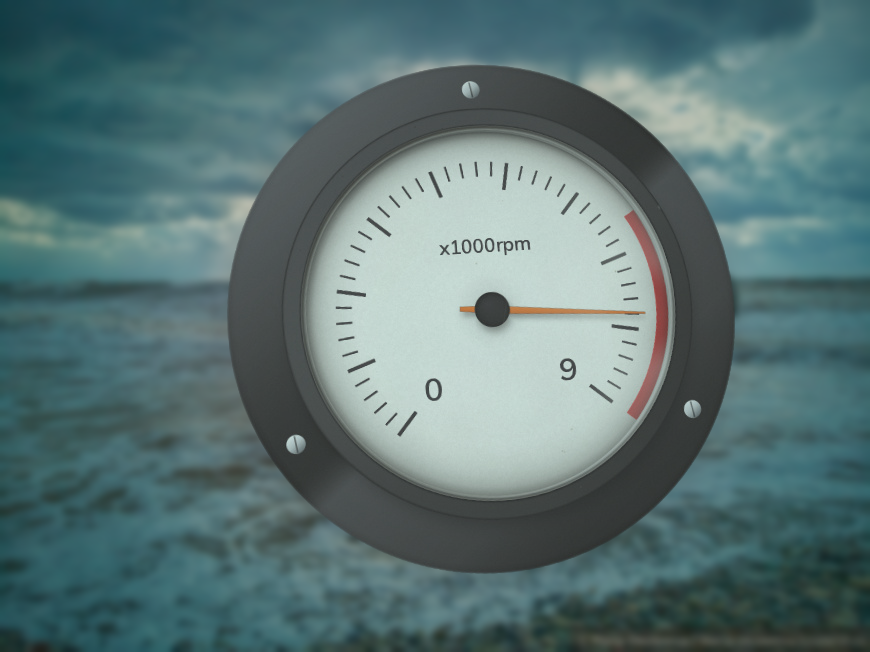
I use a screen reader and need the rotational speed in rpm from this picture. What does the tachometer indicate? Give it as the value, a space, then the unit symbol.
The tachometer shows 7800 rpm
